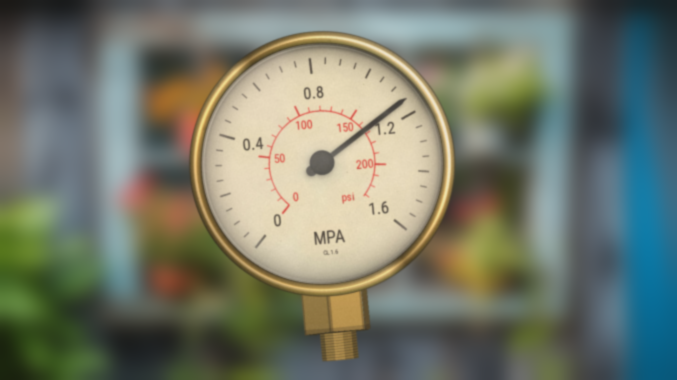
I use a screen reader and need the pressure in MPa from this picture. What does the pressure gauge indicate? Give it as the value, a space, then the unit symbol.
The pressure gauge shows 1.15 MPa
